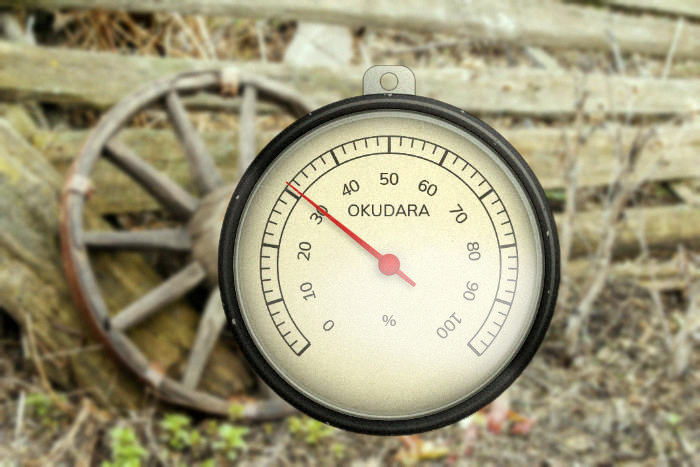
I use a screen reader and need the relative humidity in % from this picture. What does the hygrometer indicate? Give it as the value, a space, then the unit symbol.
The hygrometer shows 31 %
